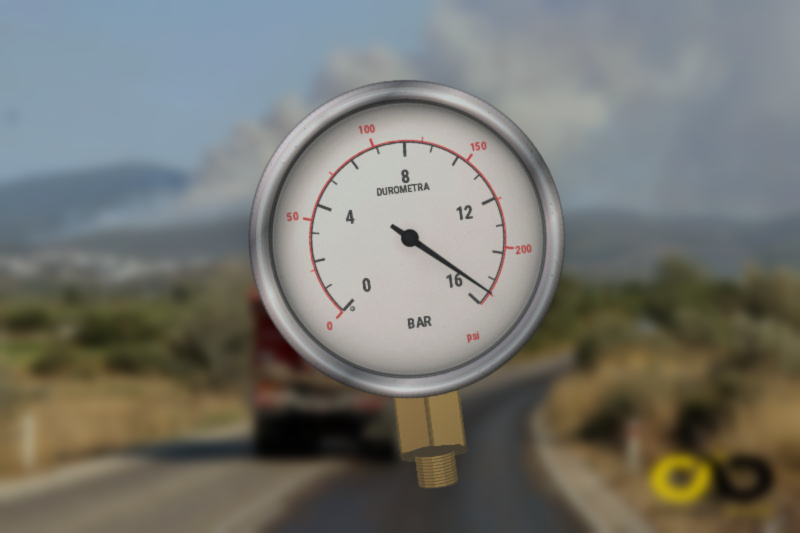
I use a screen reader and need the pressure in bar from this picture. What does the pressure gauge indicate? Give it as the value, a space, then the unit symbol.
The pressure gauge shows 15.5 bar
